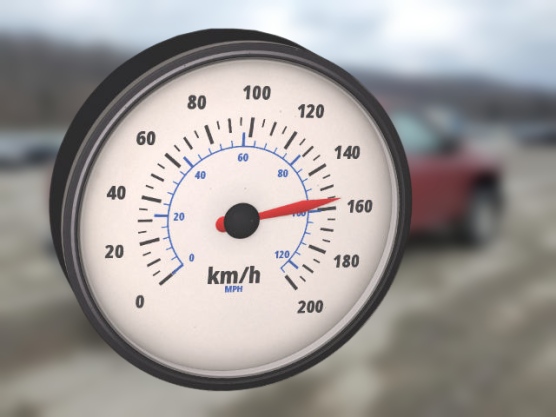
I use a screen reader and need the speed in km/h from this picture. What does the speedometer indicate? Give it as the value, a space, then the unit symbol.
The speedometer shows 155 km/h
